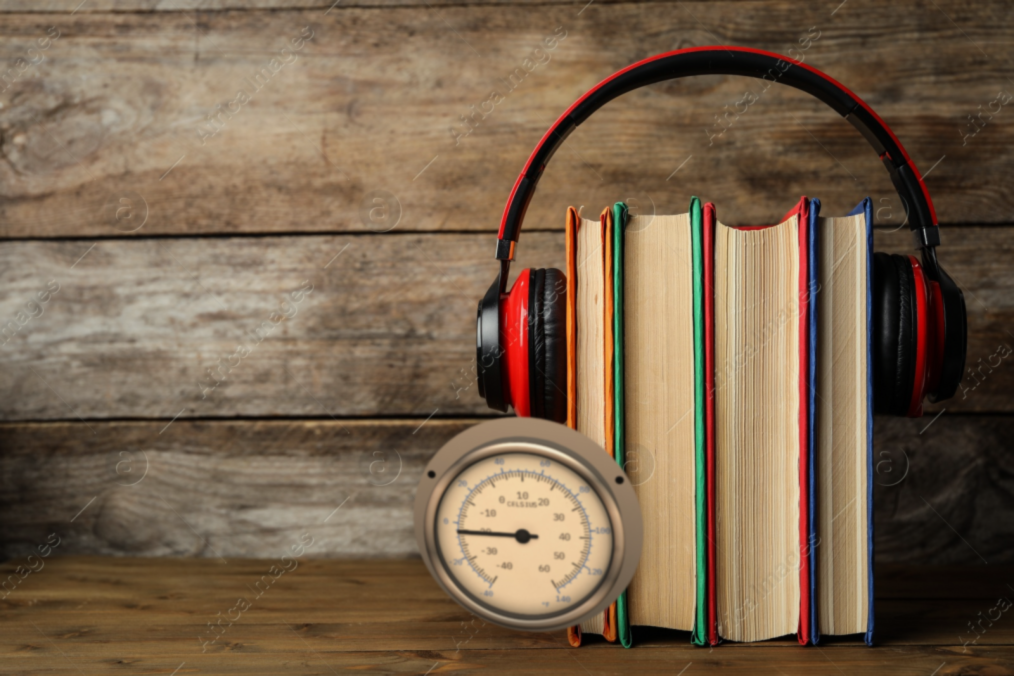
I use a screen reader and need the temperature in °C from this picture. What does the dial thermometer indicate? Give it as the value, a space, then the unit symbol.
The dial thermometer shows -20 °C
